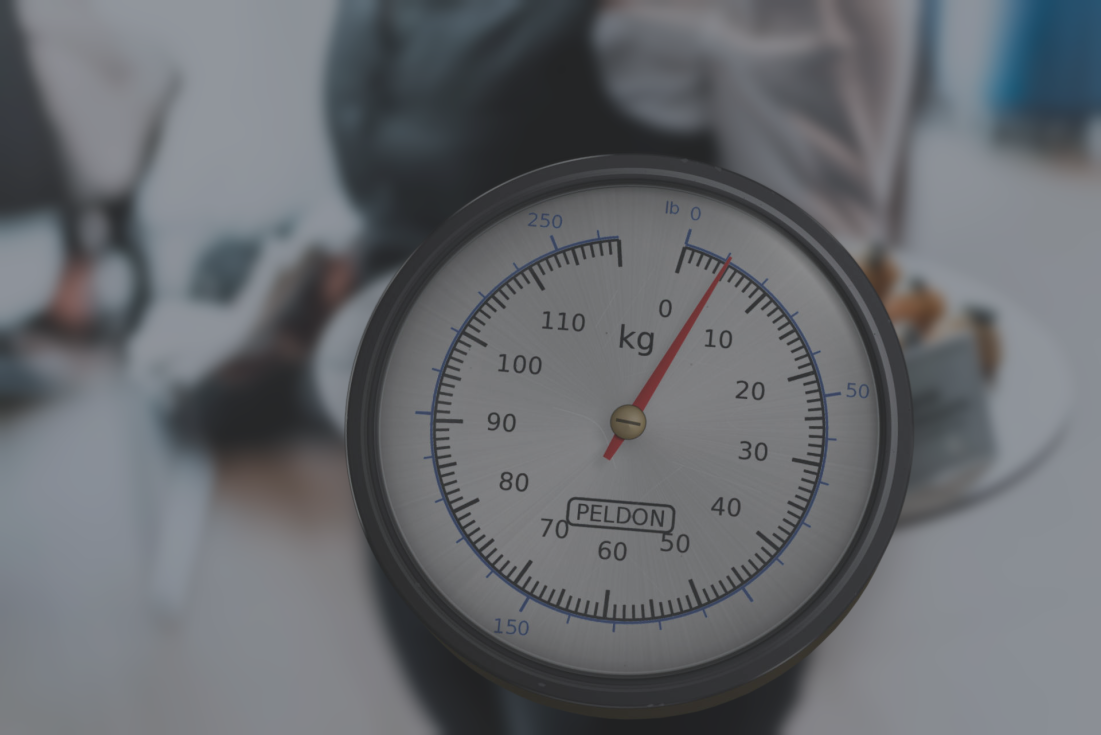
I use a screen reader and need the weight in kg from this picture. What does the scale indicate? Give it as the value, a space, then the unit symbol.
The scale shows 5 kg
